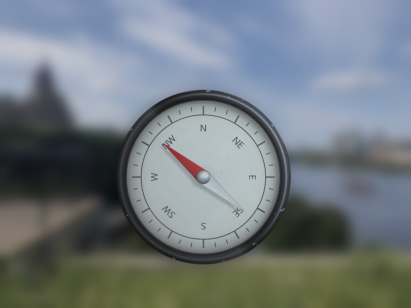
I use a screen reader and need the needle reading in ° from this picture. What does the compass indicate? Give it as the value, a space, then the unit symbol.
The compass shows 310 °
